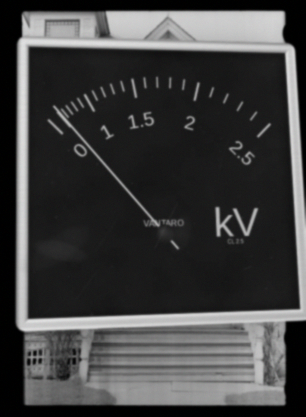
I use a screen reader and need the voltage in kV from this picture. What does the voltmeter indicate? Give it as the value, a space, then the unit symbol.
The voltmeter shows 0.5 kV
